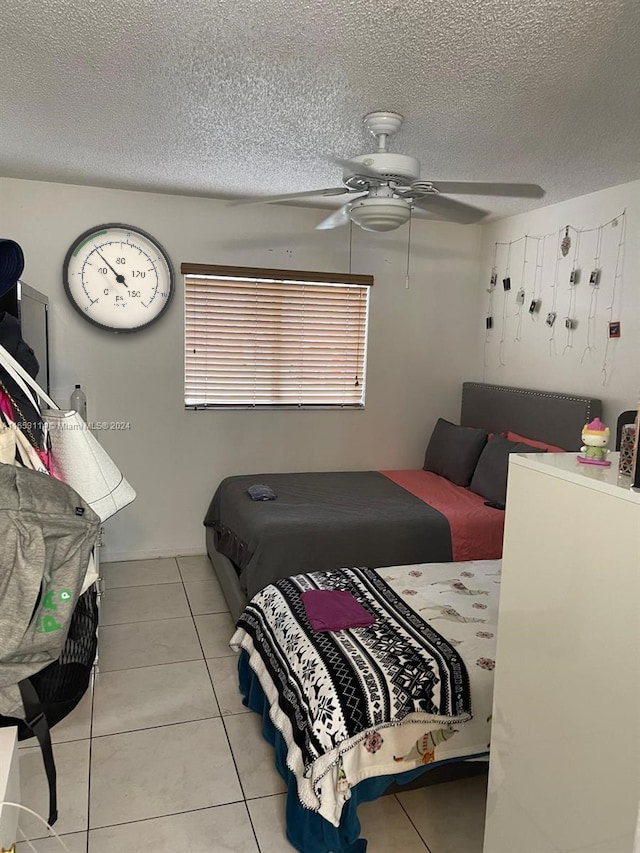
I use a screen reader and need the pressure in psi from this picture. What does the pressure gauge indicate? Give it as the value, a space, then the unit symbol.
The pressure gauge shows 55 psi
